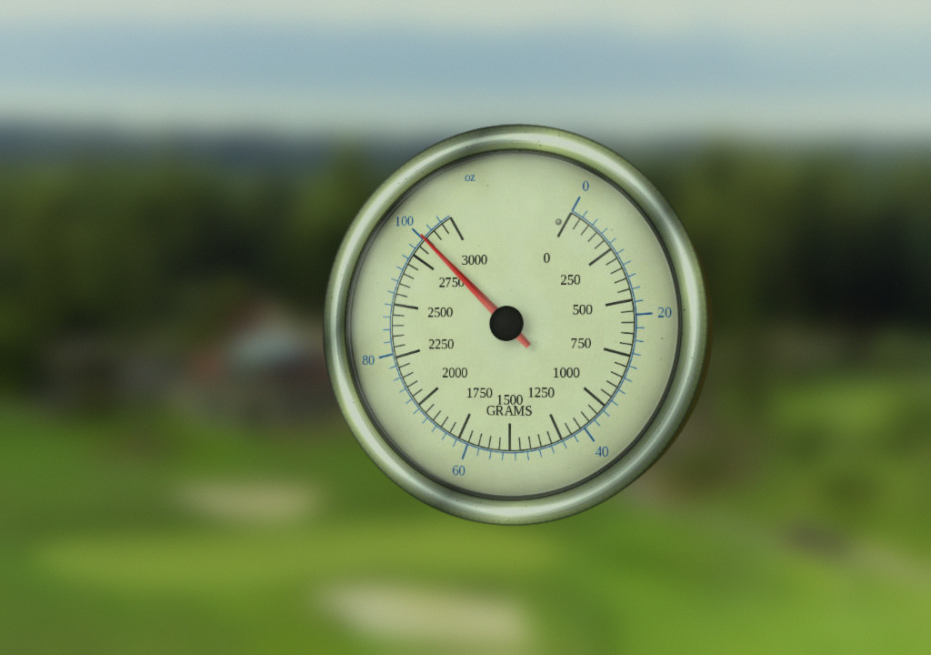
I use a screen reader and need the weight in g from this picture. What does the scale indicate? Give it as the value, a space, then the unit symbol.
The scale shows 2850 g
